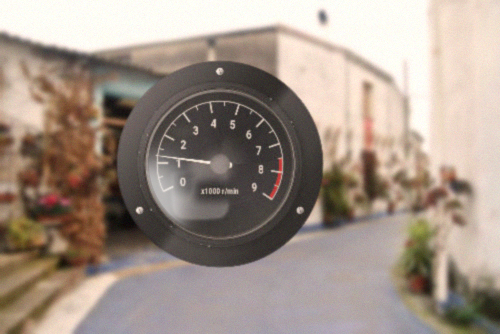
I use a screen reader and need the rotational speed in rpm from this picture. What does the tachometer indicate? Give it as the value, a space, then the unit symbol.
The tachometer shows 1250 rpm
